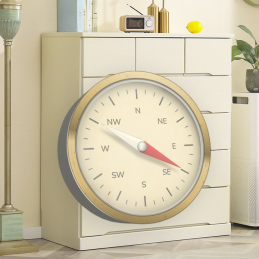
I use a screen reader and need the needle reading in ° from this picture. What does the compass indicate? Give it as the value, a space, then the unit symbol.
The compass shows 120 °
